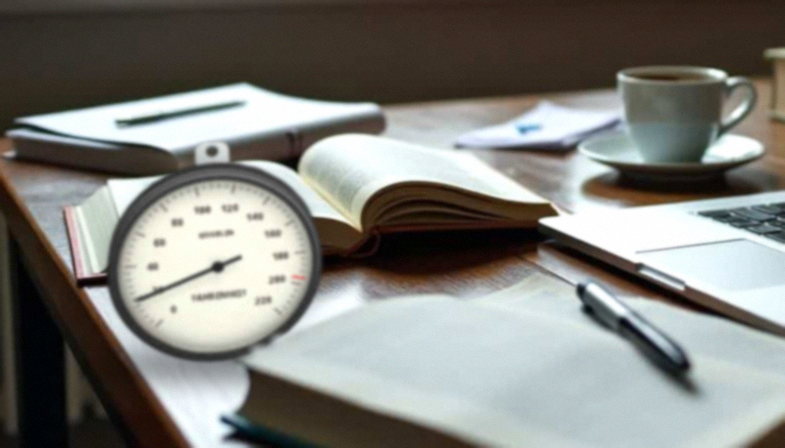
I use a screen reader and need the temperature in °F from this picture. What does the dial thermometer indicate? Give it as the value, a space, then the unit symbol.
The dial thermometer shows 20 °F
